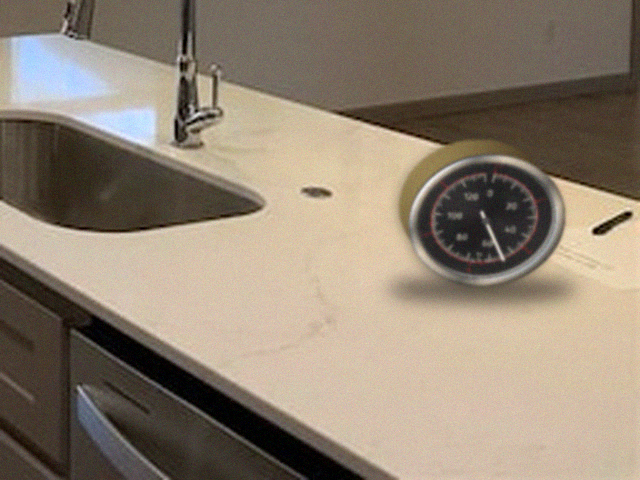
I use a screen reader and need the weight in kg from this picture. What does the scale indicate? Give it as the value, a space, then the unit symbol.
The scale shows 55 kg
